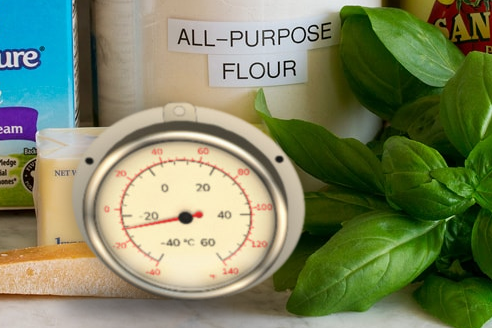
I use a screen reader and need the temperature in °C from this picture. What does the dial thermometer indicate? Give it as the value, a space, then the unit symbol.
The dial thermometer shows -24 °C
